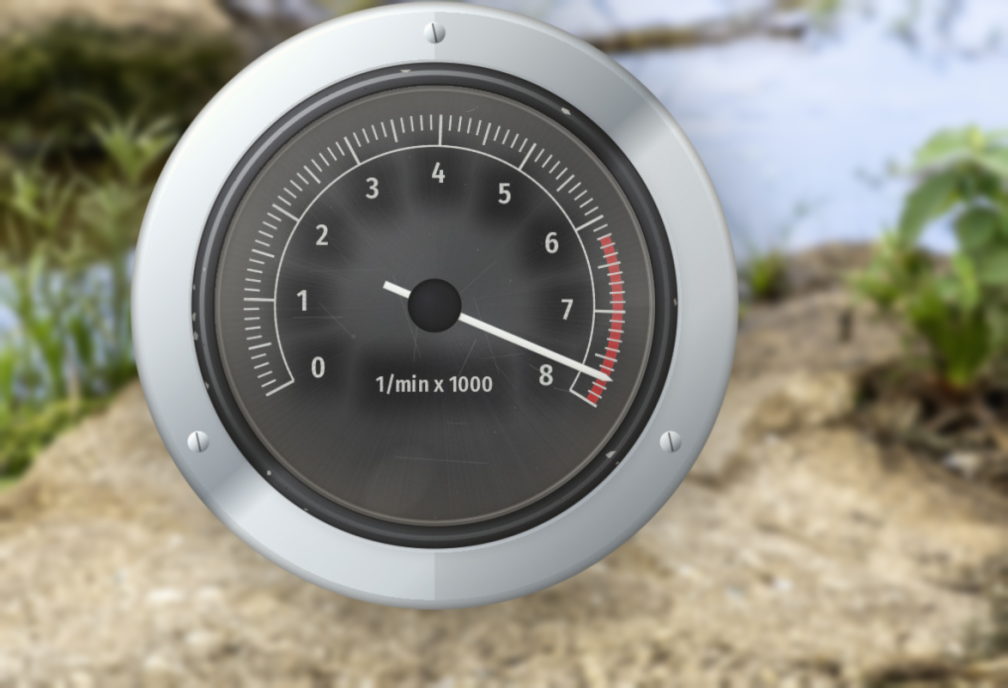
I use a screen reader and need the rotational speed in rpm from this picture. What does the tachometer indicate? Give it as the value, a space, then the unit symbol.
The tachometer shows 7700 rpm
